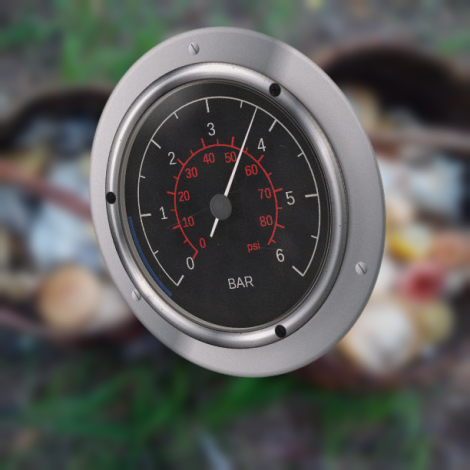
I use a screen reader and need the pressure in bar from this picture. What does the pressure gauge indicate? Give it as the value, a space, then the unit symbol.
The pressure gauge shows 3.75 bar
